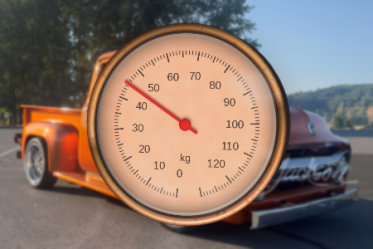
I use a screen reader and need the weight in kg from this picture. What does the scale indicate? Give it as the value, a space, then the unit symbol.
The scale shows 45 kg
